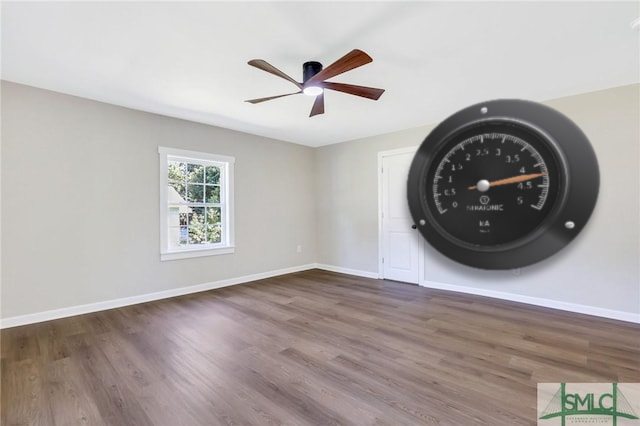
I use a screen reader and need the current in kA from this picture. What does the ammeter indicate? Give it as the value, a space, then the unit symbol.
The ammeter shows 4.25 kA
